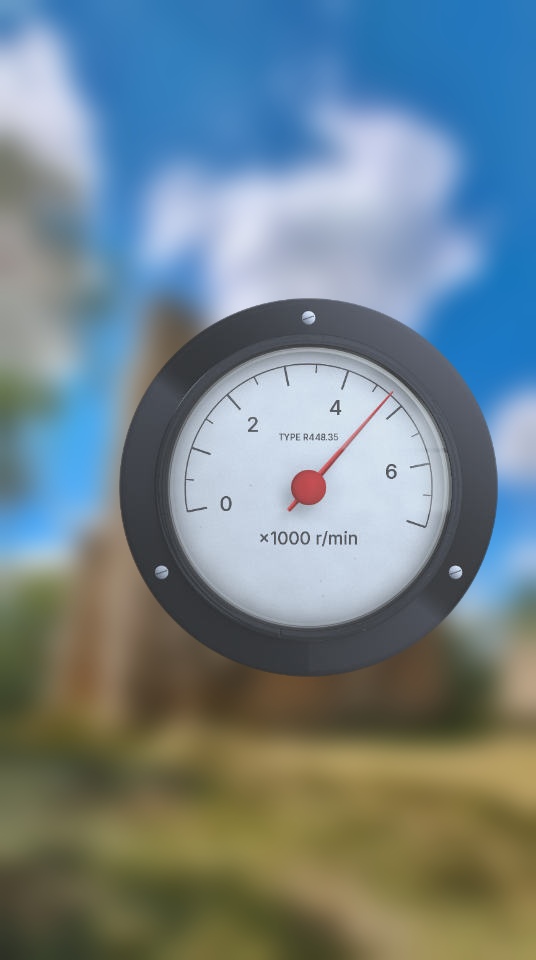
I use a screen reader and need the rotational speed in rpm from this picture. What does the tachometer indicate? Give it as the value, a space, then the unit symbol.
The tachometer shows 4750 rpm
